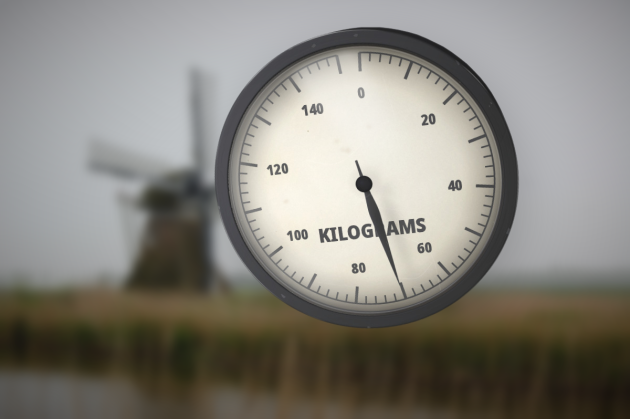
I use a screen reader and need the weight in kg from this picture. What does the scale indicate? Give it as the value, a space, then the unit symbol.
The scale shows 70 kg
